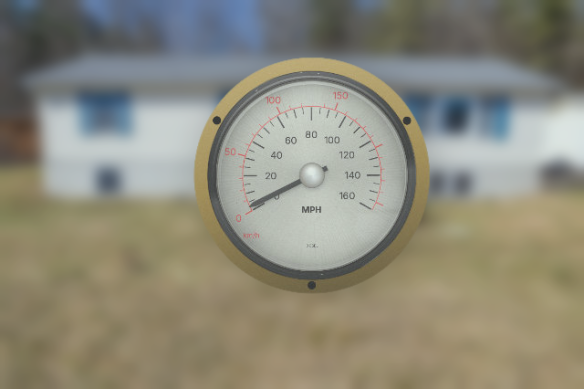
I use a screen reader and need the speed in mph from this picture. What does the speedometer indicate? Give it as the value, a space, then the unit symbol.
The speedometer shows 2.5 mph
